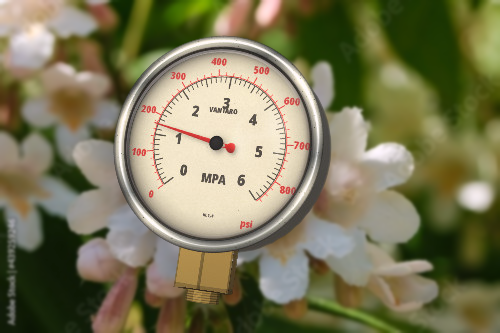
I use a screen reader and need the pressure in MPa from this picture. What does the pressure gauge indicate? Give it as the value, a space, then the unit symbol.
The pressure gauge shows 1.2 MPa
